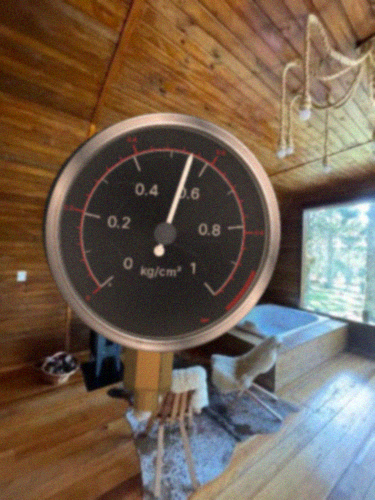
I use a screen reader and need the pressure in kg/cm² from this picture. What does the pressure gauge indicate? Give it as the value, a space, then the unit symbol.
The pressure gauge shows 0.55 kg/cm²
